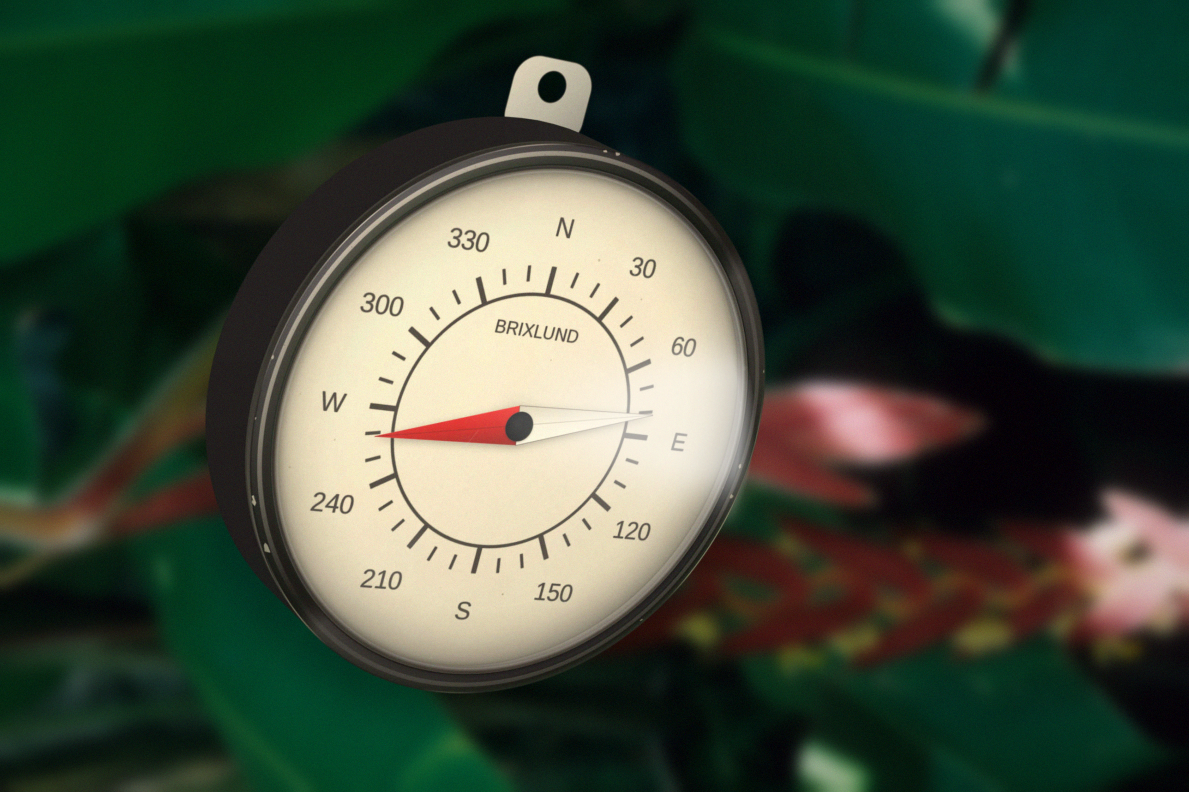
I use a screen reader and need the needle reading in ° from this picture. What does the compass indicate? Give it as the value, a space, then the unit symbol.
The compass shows 260 °
